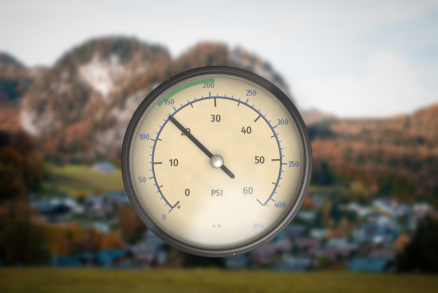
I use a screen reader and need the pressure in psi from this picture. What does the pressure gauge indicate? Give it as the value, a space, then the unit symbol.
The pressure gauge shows 20 psi
